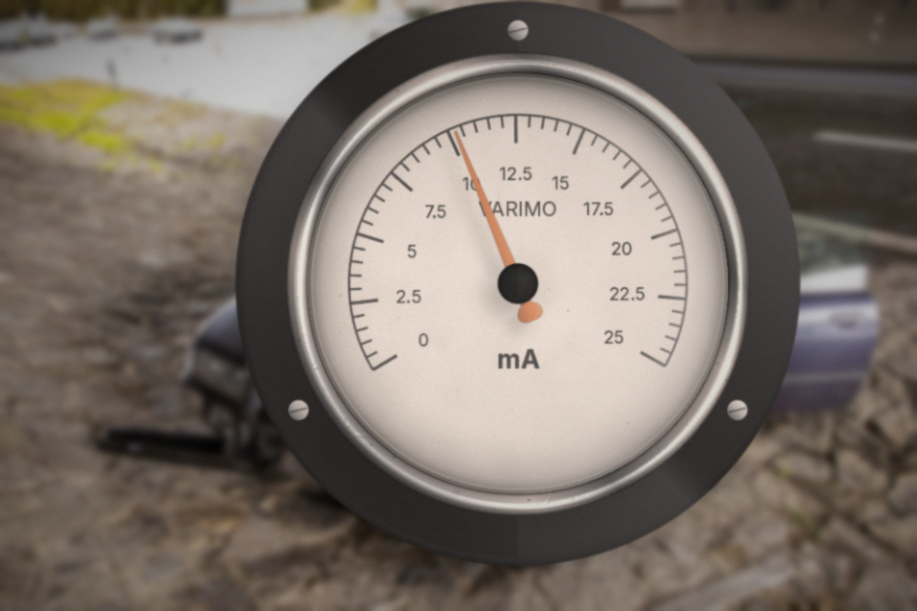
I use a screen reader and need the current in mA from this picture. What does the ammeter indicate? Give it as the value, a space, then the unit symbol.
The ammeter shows 10.25 mA
